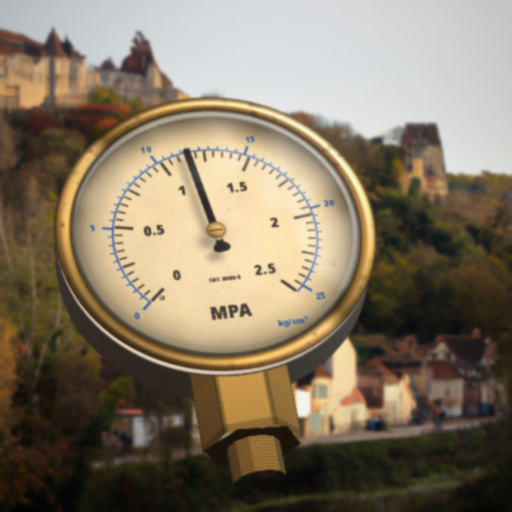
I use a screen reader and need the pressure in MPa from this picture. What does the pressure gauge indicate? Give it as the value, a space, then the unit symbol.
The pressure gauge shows 1.15 MPa
